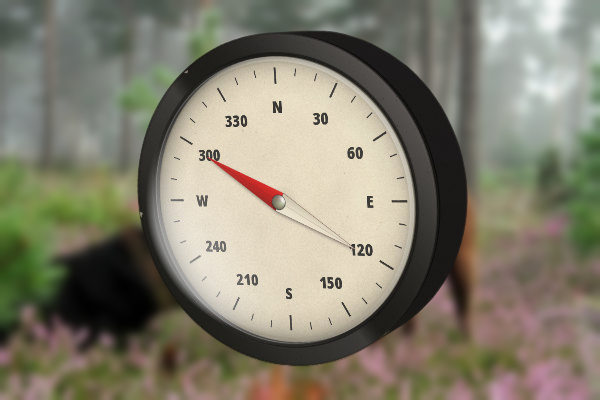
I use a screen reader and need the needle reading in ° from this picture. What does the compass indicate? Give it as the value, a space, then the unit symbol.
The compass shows 300 °
